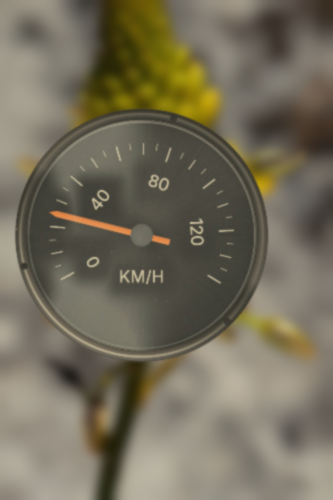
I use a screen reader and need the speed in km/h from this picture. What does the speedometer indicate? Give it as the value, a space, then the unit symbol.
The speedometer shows 25 km/h
